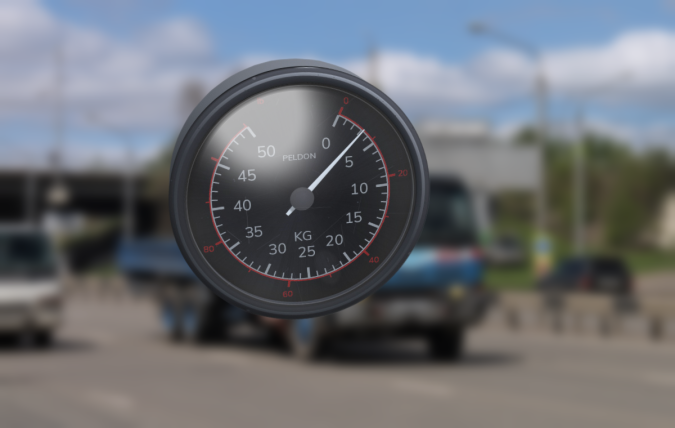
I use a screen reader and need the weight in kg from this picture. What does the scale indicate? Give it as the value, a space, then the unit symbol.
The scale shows 3 kg
